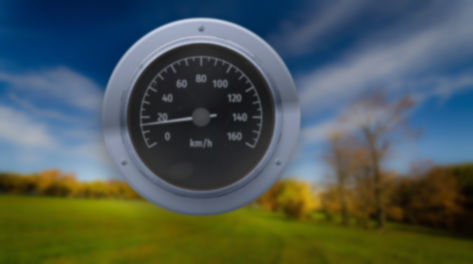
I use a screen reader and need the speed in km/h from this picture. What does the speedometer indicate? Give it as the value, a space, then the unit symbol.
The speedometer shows 15 km/h
